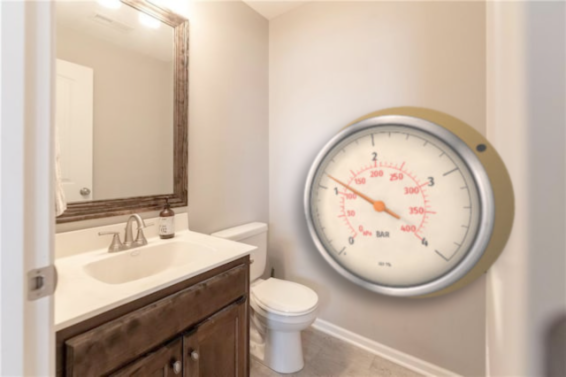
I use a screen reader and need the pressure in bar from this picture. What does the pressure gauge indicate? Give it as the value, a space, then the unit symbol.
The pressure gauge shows 1.2 bar
